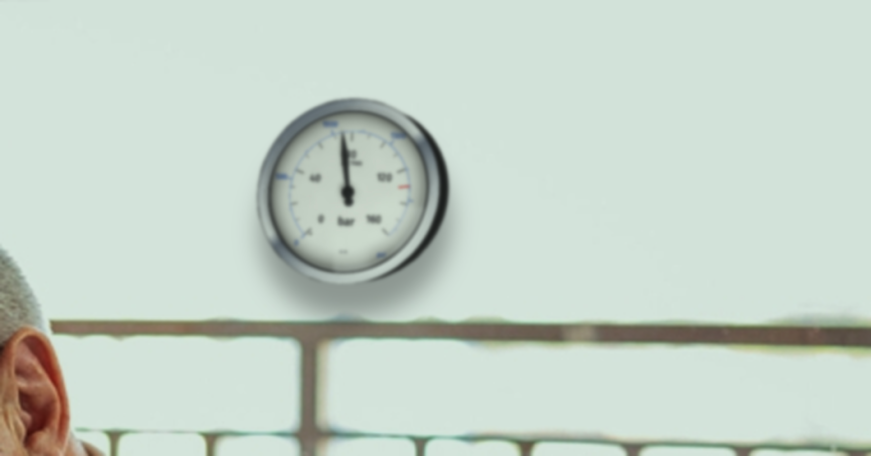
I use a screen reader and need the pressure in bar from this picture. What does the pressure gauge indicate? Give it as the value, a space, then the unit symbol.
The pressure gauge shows 75 bar
